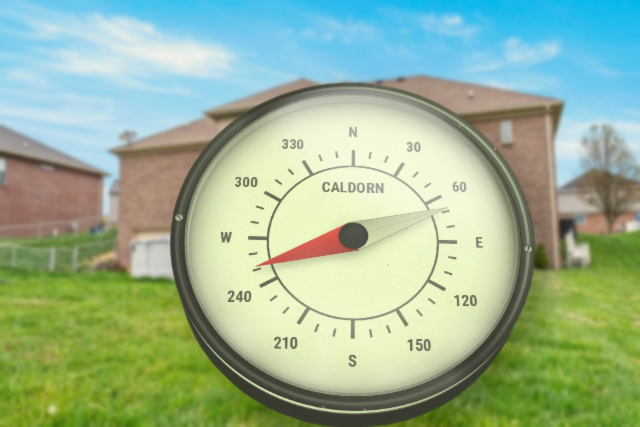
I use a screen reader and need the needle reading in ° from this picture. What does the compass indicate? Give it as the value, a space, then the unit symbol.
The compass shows 250 °
